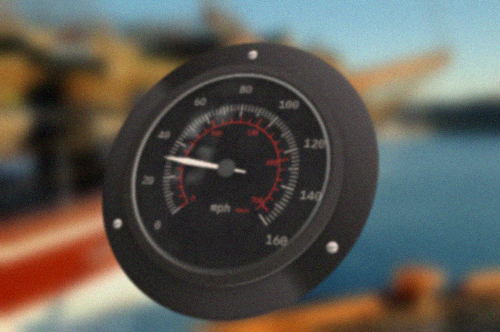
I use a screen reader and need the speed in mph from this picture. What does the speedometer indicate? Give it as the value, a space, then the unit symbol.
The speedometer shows 30 mph
